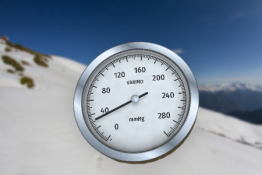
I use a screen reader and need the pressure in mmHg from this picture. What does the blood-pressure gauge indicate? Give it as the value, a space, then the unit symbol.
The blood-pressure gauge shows 30 mmHg
